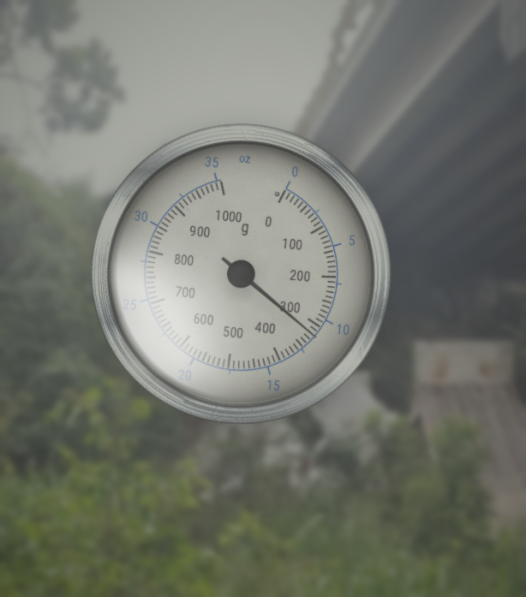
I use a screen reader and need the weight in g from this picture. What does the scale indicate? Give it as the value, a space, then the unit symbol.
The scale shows 320 g
